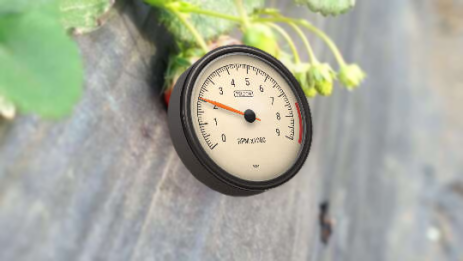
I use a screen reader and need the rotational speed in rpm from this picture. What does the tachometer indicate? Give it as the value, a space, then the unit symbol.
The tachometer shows 2000 rpm
